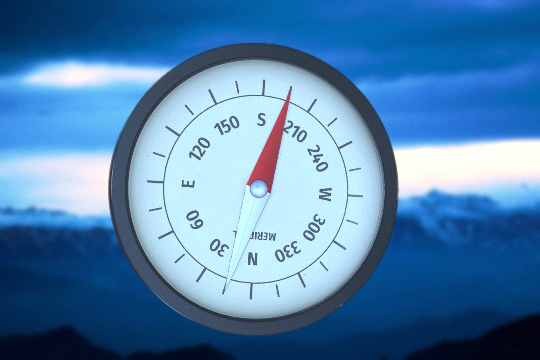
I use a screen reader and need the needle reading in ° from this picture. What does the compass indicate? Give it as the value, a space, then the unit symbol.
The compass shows 195 °
